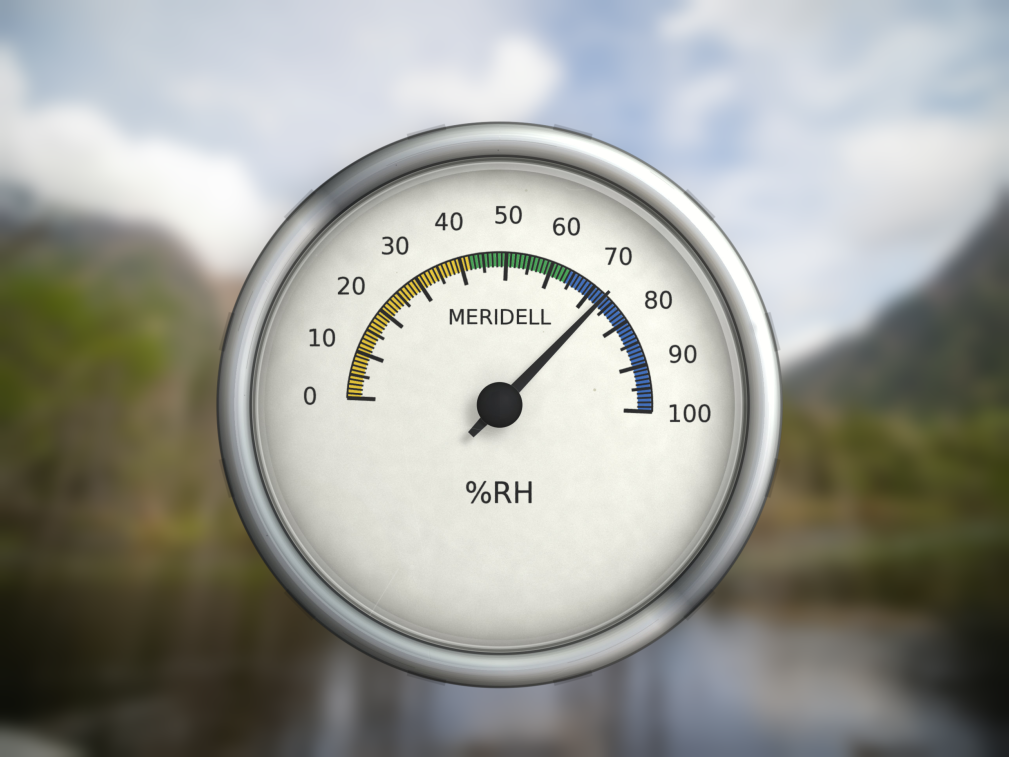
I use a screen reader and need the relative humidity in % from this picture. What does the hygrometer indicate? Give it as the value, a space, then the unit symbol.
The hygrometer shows 73 %
